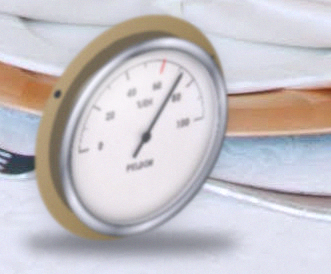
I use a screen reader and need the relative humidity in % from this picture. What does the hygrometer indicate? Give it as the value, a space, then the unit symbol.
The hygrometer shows 70 %
